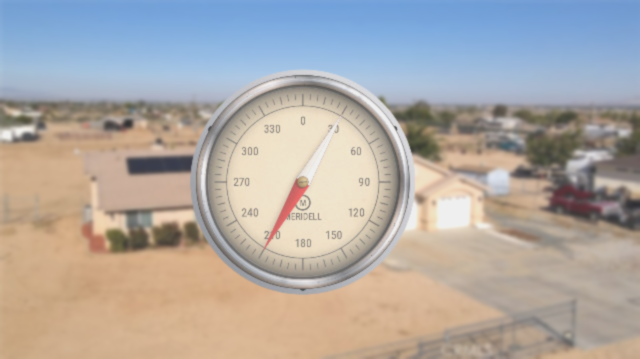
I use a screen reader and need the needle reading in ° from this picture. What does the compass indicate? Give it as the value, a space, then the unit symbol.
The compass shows 210 °
